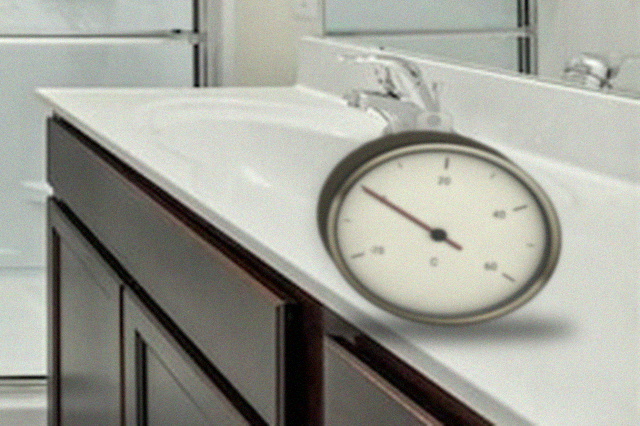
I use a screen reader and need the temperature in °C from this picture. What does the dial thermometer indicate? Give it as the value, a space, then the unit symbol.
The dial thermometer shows 0 °C
